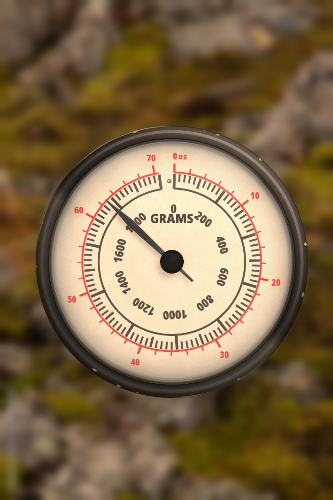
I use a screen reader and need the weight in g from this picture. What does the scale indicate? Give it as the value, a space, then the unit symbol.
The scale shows 1780 g
